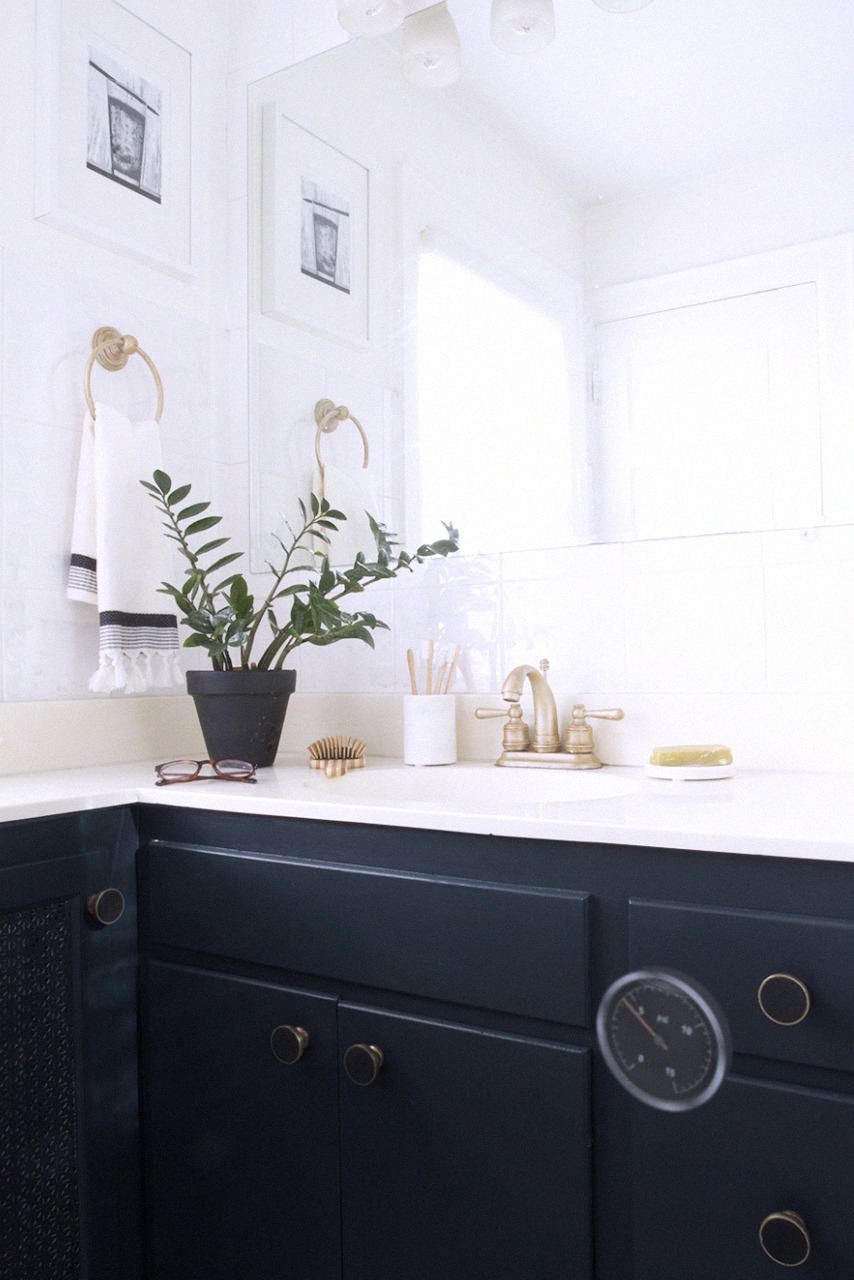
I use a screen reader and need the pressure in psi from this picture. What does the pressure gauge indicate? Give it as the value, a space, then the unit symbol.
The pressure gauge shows 4.5 psi
